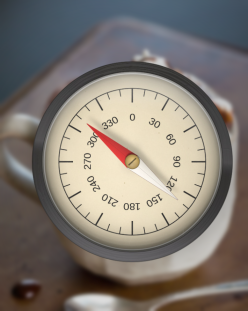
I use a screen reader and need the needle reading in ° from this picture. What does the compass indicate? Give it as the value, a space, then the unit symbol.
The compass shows 310 °
